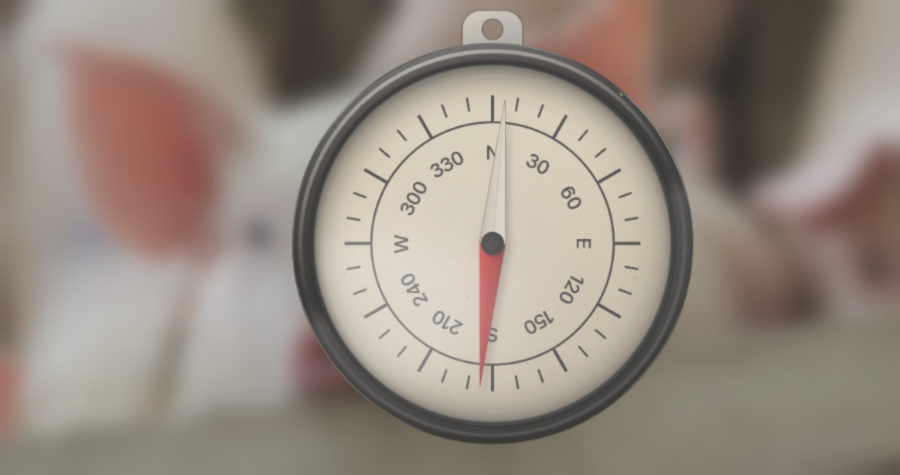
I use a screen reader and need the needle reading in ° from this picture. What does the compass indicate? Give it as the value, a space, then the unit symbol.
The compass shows 185 °
